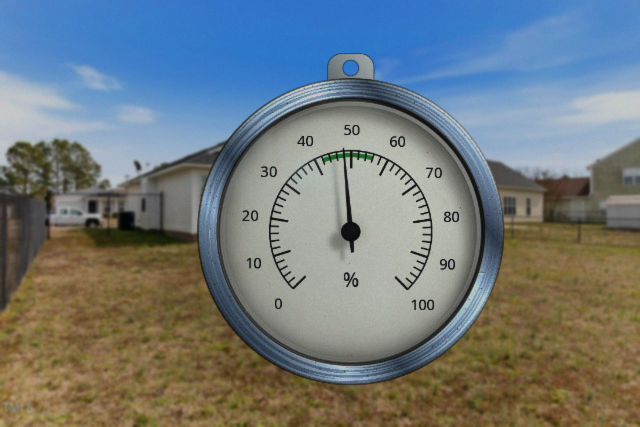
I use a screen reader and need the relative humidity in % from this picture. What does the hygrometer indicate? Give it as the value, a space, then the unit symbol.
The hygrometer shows 48 %
